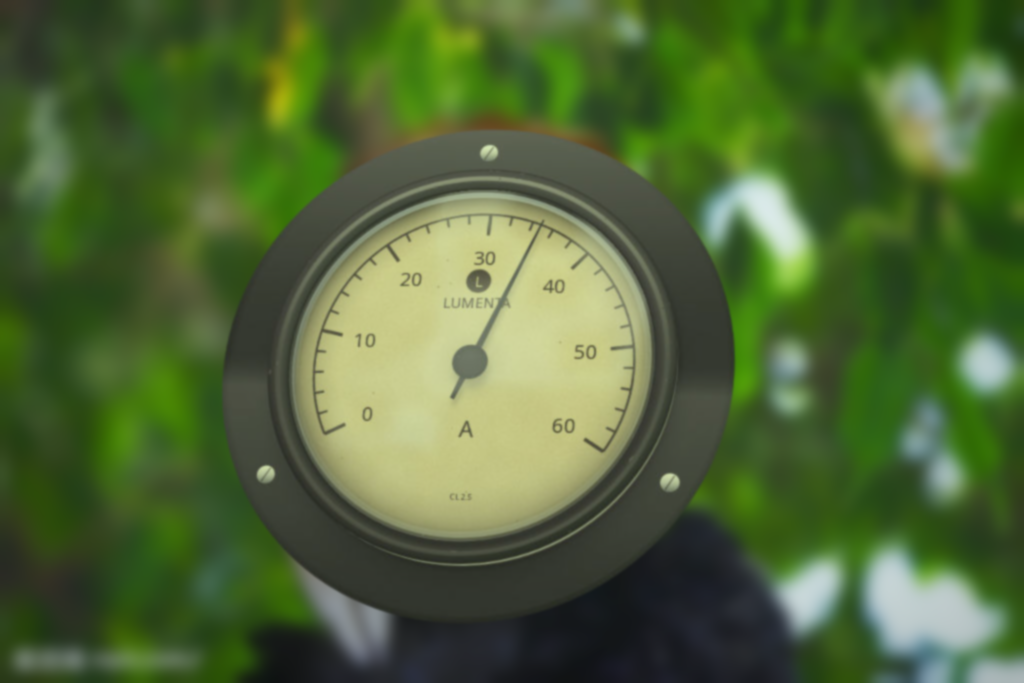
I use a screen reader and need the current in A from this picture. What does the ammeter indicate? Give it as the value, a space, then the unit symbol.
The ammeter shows 35 A
